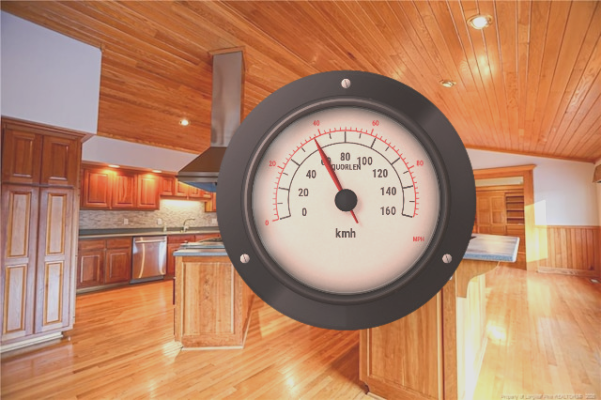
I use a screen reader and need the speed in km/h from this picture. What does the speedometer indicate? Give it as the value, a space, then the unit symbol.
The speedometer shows 60 km/h
